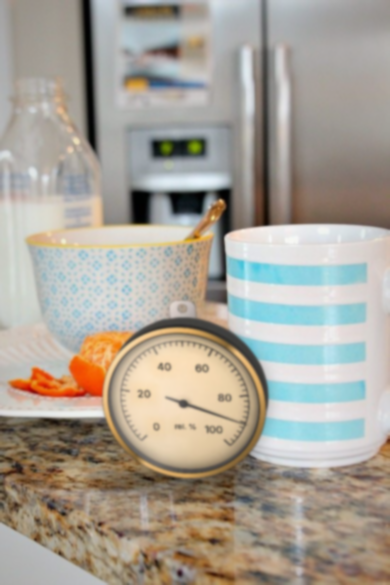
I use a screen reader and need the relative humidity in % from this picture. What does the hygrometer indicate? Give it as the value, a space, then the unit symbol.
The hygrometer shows 90 %
